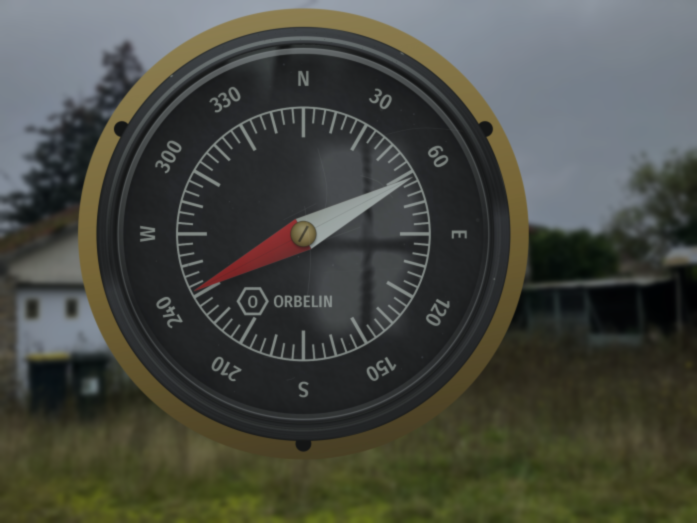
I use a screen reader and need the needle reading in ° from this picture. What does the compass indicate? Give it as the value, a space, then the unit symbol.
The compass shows 242.5 °
